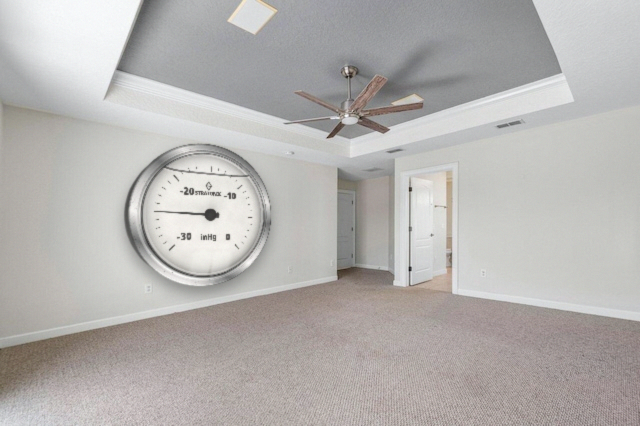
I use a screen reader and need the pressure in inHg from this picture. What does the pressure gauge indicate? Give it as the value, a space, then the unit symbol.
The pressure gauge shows -25 inHg
